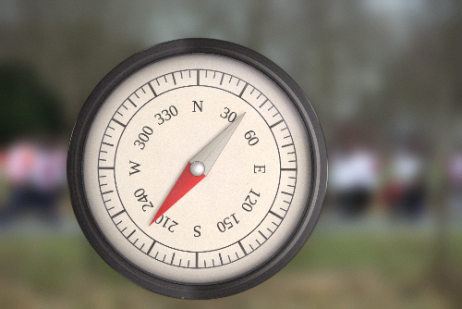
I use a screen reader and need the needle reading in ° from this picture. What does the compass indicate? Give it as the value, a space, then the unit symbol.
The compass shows 220 °
